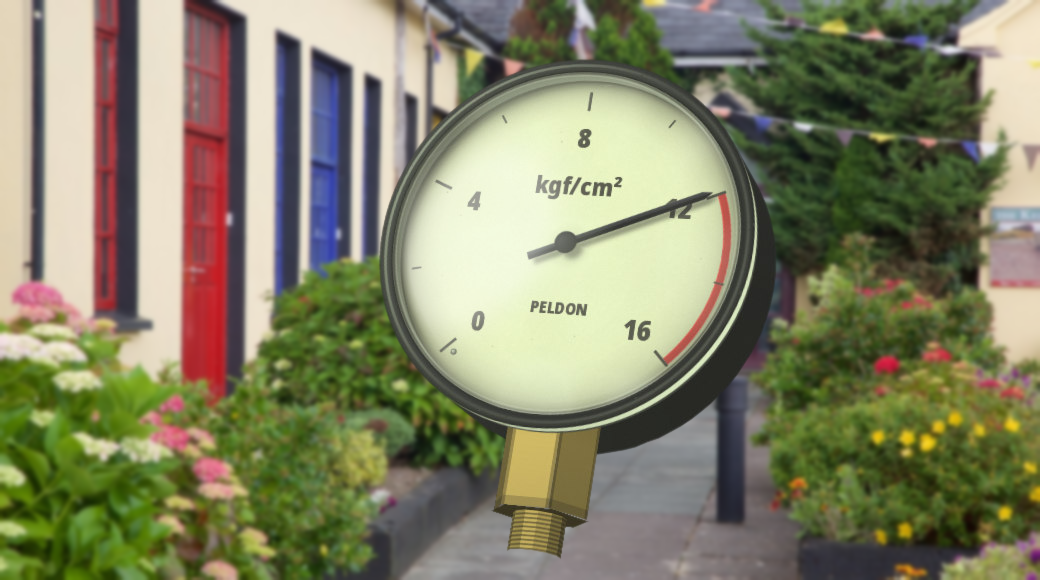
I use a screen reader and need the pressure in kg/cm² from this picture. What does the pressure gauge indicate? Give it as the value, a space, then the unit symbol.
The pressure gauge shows 12 kg/cm²
